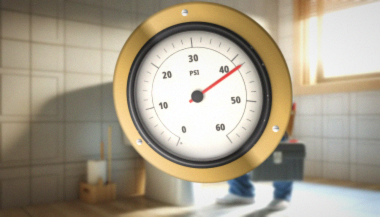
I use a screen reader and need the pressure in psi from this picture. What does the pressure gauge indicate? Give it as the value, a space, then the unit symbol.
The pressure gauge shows 42 psi
